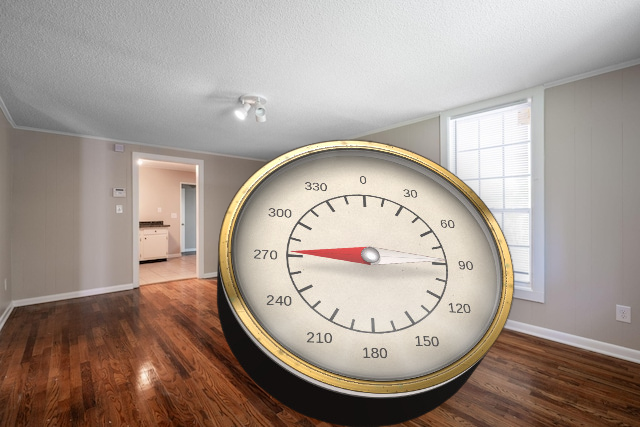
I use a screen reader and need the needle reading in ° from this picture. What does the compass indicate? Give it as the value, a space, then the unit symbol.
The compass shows 270 °
